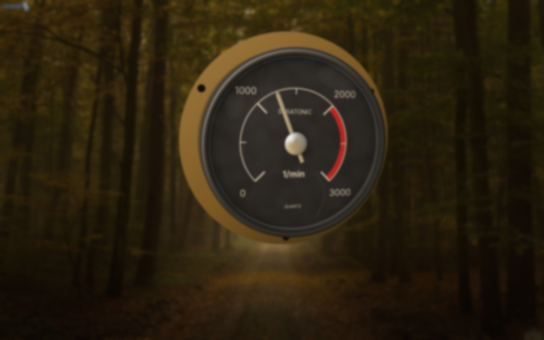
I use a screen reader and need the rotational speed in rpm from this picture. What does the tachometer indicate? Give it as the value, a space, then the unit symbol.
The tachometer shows 1250 rpm
